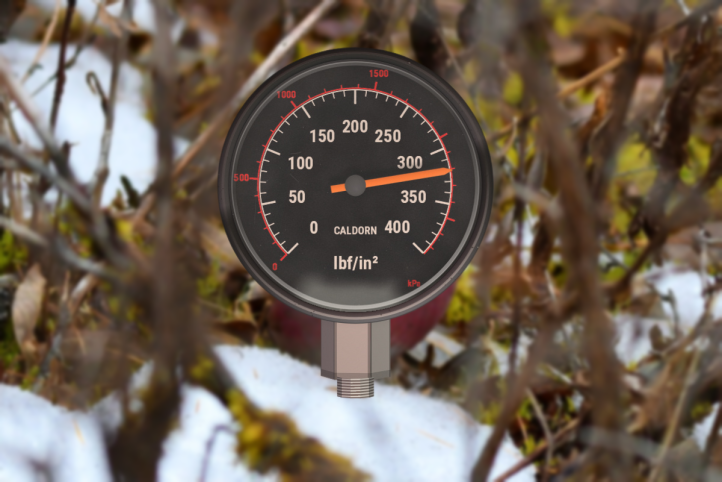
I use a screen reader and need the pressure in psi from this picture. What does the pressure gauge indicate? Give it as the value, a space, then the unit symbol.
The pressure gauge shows 320 psi
